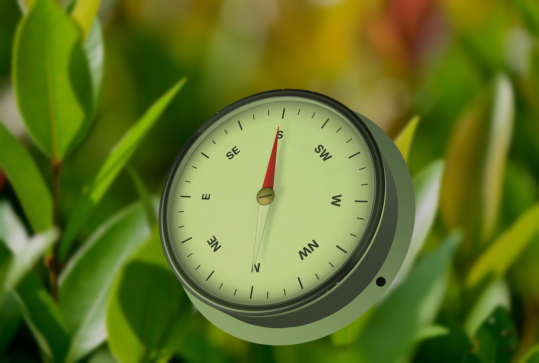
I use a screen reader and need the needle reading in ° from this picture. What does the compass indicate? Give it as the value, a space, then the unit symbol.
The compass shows 180 °
